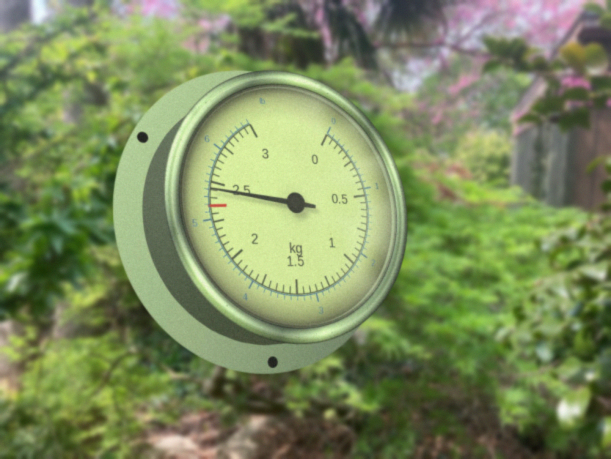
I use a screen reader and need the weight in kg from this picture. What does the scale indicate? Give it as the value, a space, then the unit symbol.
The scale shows 2.45 kg
